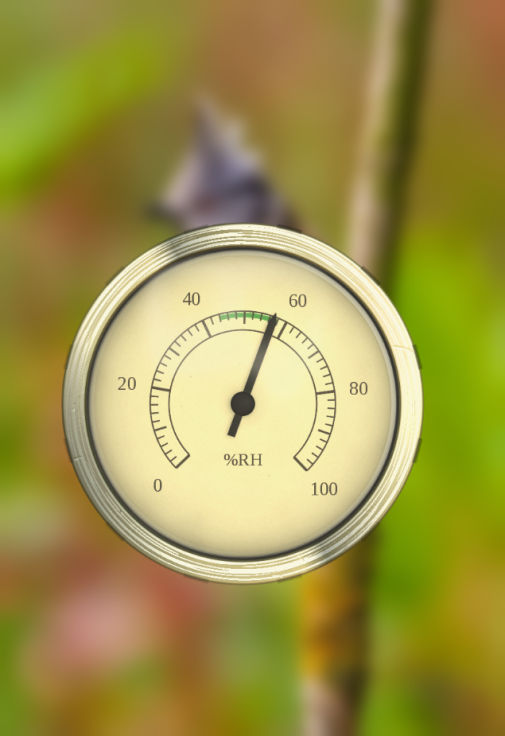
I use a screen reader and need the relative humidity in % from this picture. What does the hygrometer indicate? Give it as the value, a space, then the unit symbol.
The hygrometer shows 57 %
